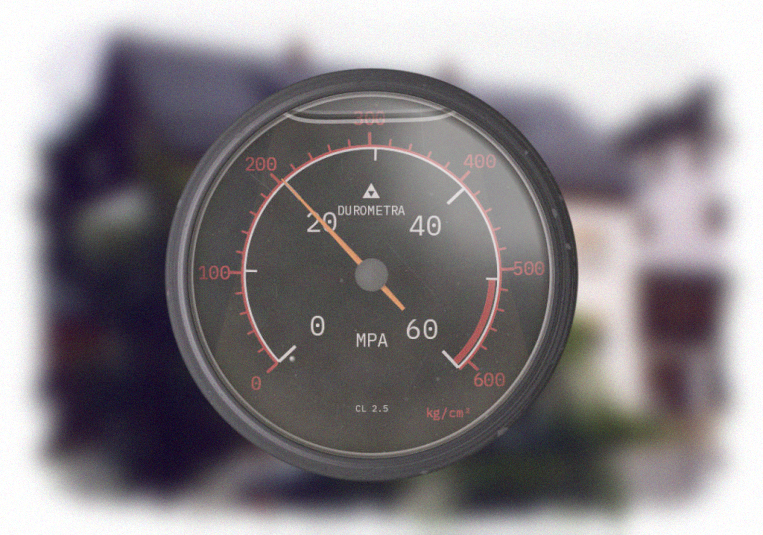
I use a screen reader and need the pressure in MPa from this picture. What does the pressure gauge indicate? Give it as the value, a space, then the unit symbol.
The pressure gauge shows 20 MPa
